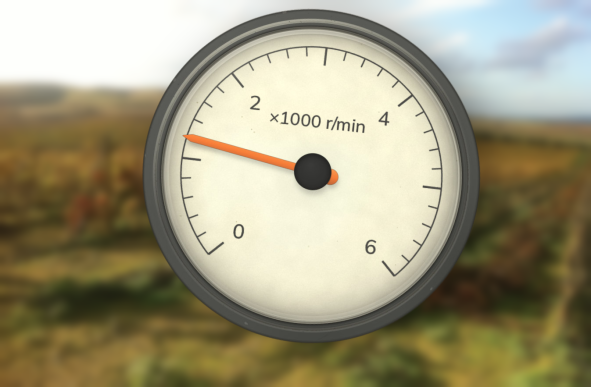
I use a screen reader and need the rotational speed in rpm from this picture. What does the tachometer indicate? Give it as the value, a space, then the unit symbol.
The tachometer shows 1200 rpm
